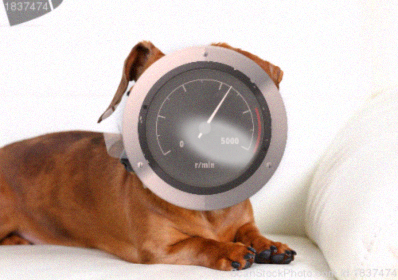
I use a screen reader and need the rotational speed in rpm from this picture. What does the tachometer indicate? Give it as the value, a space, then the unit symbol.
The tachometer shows 3250 rpm
